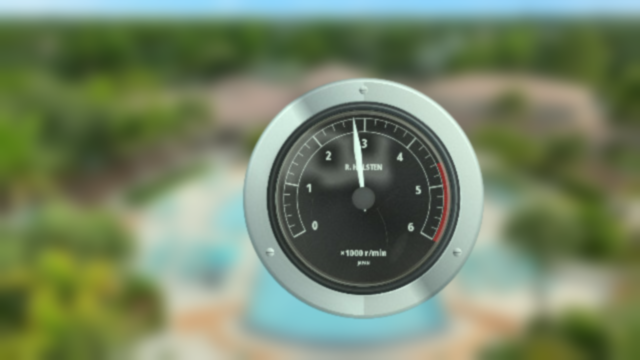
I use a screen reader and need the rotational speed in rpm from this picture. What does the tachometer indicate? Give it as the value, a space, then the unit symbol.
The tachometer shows 2800 rpm
